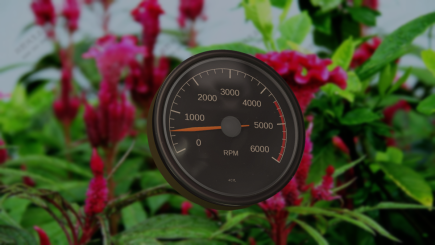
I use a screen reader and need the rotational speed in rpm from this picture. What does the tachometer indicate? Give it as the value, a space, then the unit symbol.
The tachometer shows 500 rpm
